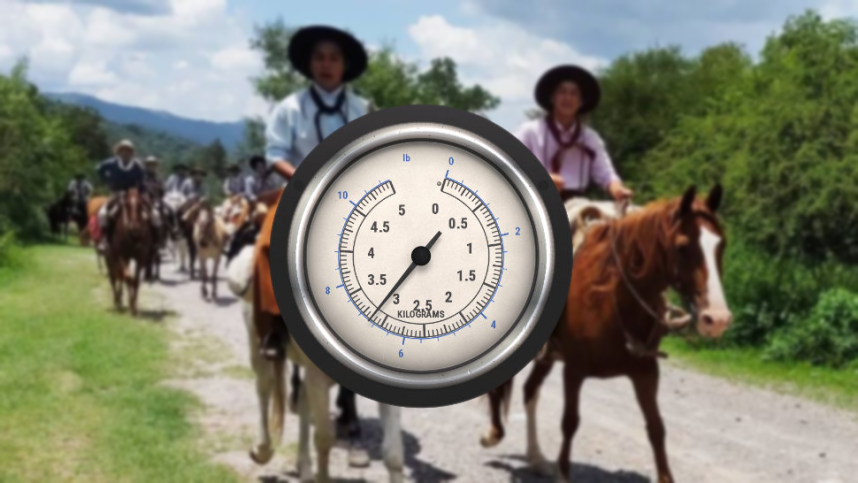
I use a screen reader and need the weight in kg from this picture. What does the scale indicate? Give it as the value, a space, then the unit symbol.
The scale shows 3.15 kg
